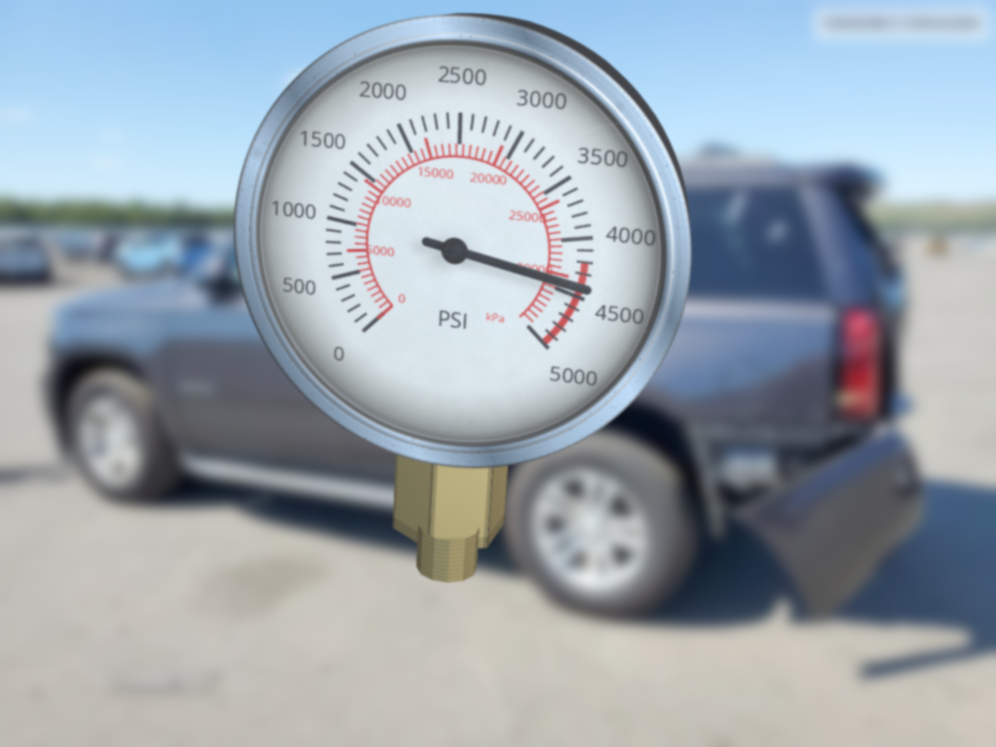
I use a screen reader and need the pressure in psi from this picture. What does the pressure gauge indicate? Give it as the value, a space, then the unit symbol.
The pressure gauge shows 4400 psi
